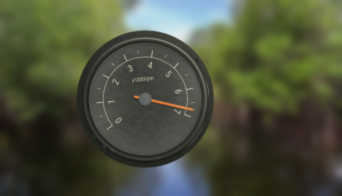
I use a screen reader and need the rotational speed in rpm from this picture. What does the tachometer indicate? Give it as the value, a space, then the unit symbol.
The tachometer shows 6750 rpm
